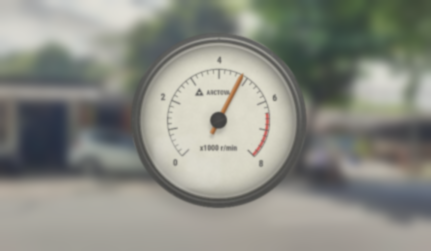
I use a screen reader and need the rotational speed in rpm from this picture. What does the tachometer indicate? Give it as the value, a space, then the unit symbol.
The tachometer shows 4800 rpm
